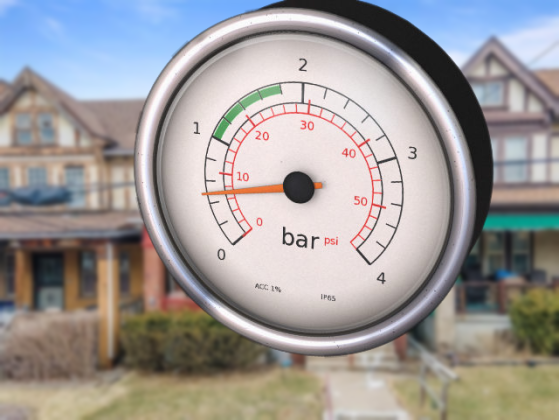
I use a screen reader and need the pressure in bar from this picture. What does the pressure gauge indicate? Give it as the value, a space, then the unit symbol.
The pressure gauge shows 0.5 bar
